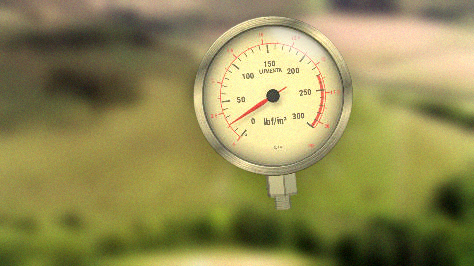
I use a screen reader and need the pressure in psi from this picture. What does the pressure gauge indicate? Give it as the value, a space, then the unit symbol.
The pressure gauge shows 20 psi
